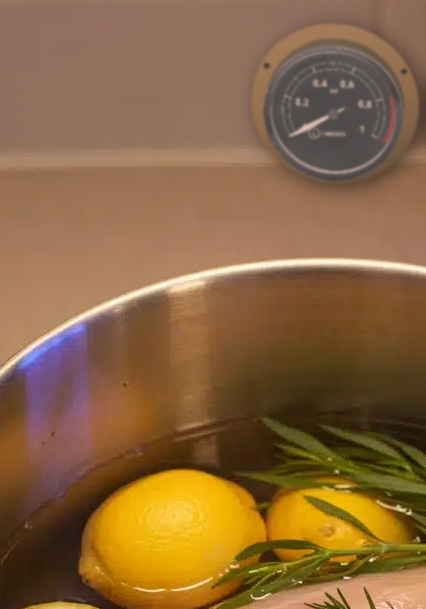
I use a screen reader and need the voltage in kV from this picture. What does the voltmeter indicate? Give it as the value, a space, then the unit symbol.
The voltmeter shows 0 kV
